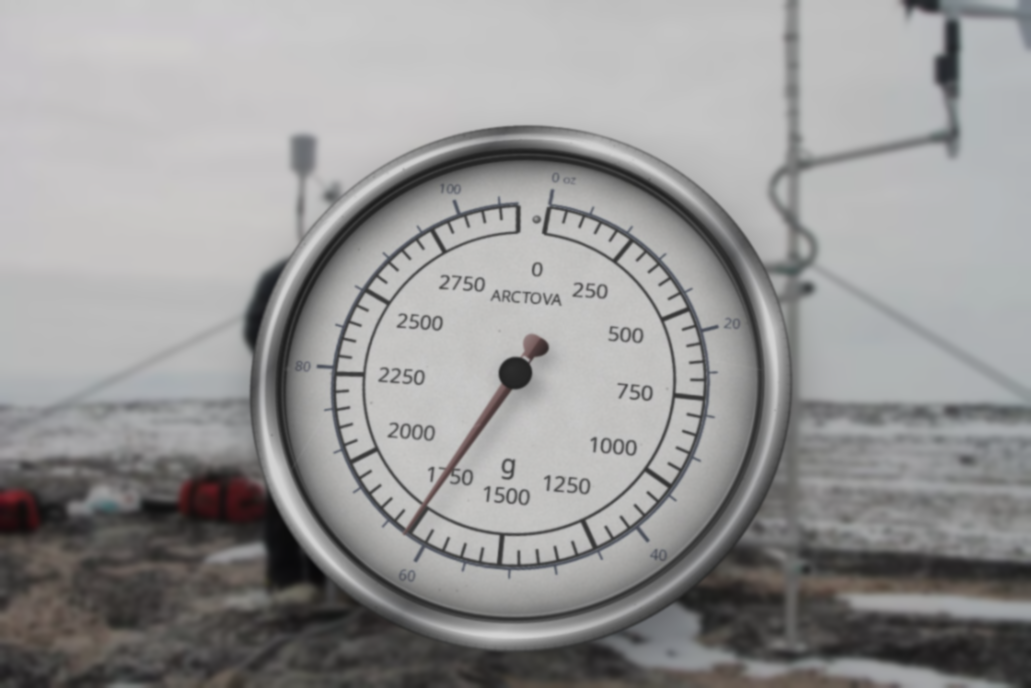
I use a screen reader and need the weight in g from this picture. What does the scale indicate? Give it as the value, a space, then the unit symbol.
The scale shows 1750 g
